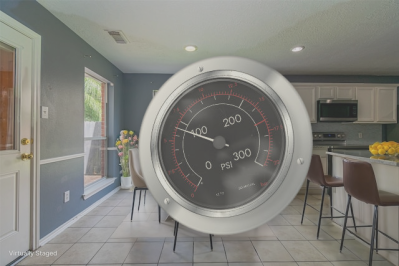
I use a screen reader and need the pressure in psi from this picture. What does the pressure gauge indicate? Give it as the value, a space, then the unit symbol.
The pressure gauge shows 90 psi
